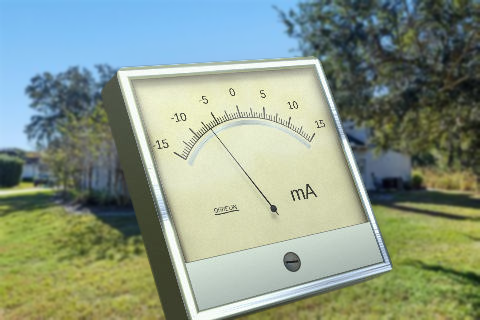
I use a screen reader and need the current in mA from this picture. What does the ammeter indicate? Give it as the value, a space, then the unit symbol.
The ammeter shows -7.5 mA
